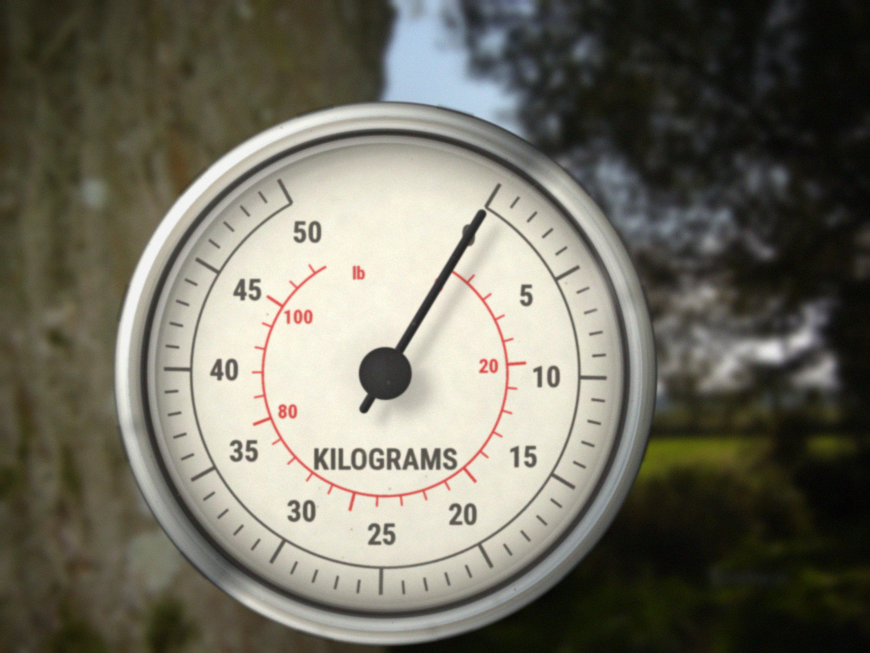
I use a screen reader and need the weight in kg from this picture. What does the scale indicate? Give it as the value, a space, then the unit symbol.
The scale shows 0 kg
